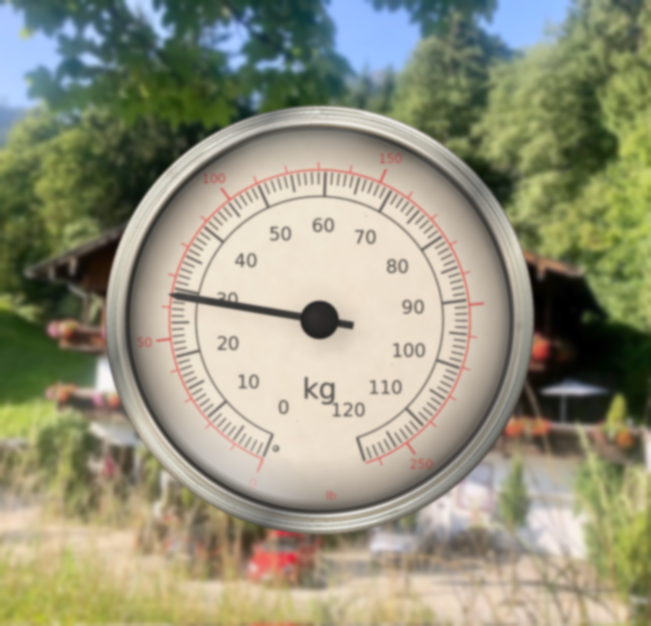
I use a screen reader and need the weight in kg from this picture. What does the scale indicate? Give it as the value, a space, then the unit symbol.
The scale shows 29 kg
